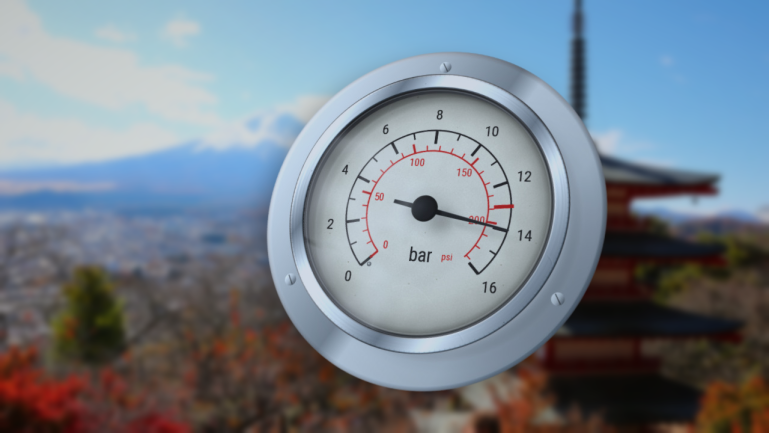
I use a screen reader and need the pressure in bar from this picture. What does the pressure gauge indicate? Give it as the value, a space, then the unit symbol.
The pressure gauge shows 14 bar
